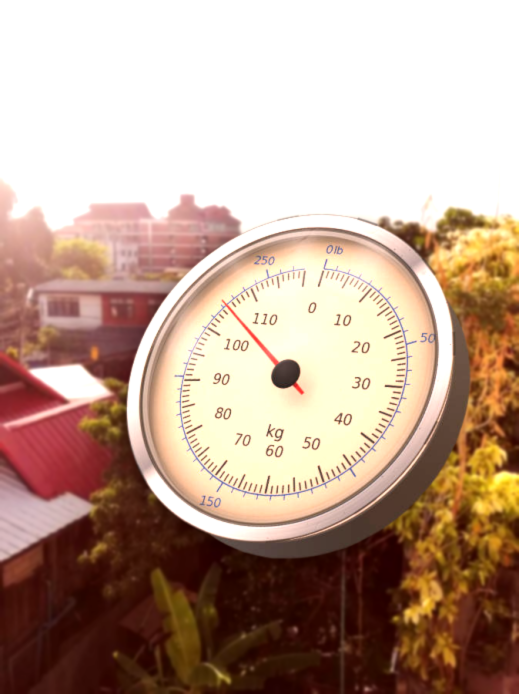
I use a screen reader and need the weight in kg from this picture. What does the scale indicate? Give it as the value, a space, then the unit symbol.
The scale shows 105 kg
